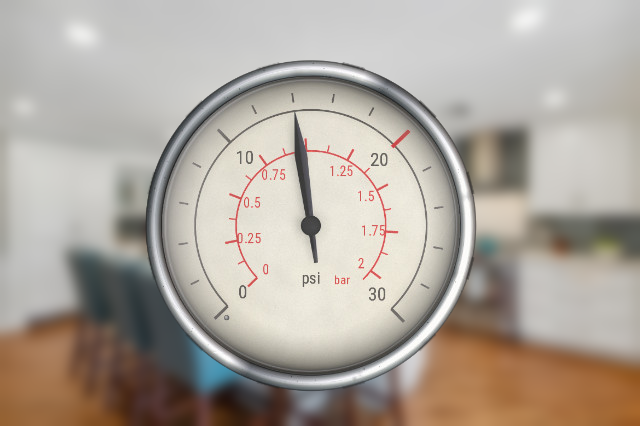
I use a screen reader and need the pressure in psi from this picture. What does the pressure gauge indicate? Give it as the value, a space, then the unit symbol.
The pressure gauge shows 14 psi
